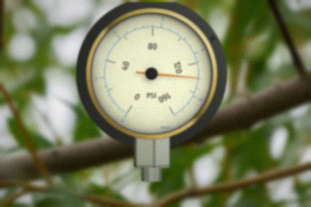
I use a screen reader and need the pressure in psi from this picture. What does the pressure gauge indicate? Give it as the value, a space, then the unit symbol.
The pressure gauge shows 130 psi
